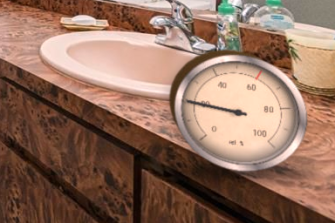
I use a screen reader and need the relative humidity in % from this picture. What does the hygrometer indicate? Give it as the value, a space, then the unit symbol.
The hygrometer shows 20 %
